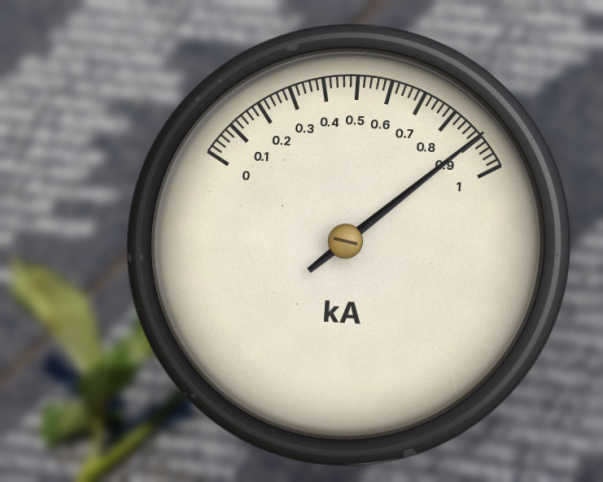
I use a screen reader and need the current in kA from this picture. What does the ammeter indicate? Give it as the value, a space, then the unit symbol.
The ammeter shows 0.9 kA
